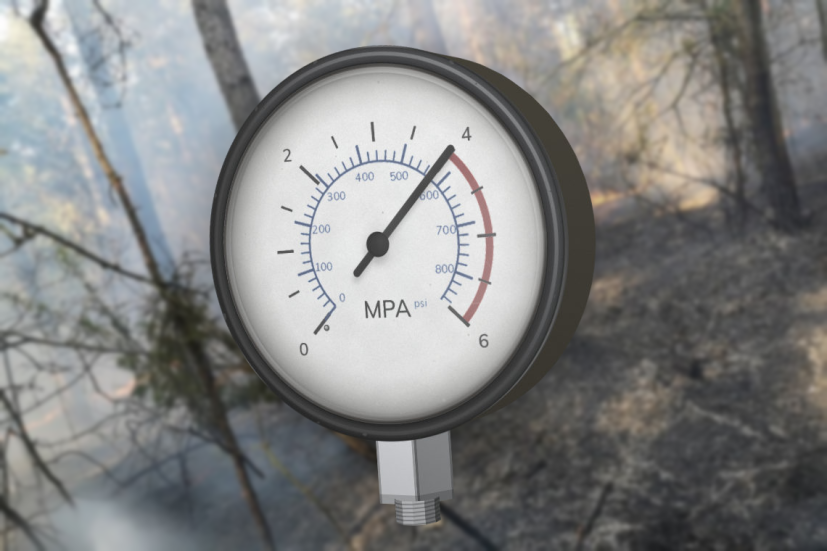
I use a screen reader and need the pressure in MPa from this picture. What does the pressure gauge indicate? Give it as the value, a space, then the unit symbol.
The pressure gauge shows 4 MPa
